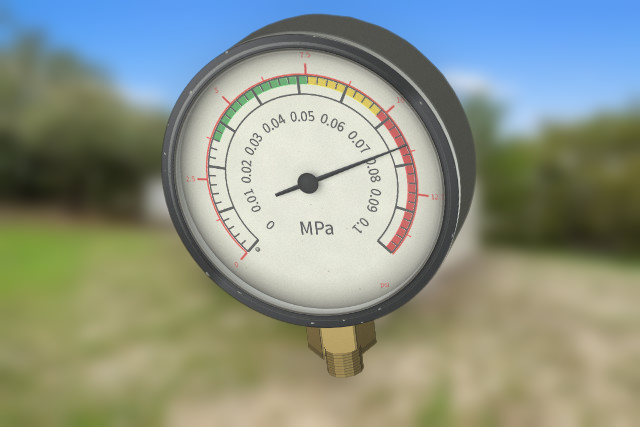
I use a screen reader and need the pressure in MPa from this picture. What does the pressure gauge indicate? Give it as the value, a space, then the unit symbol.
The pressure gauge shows 0.076 MPa
